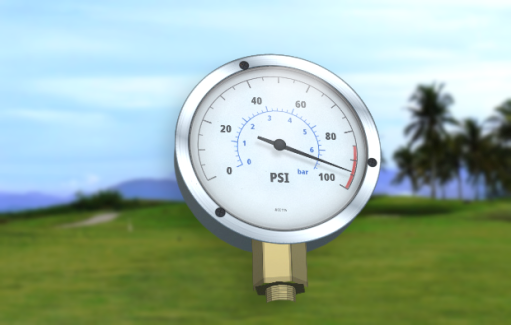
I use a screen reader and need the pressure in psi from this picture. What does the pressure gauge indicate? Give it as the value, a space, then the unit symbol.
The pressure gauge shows 95 psi
